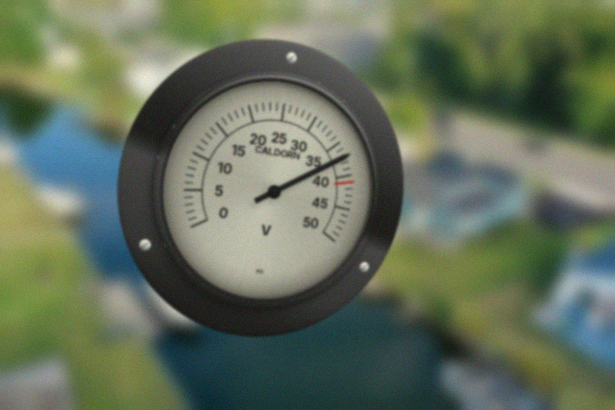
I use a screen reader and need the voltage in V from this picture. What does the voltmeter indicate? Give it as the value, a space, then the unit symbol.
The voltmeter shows 37 V
